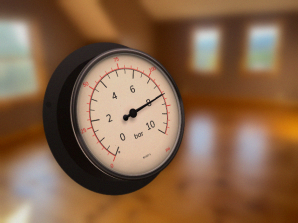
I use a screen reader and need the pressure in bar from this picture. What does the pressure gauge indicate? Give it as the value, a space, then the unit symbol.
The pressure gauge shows 8 bar
